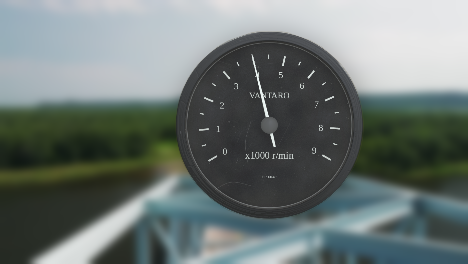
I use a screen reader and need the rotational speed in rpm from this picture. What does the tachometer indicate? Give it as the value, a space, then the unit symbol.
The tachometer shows 4000 rpm
